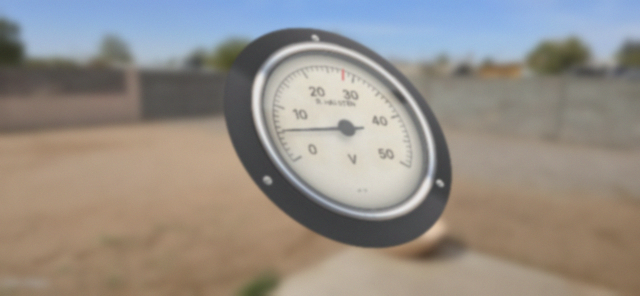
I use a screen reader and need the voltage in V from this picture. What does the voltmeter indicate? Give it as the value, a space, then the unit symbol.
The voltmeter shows 5 V
